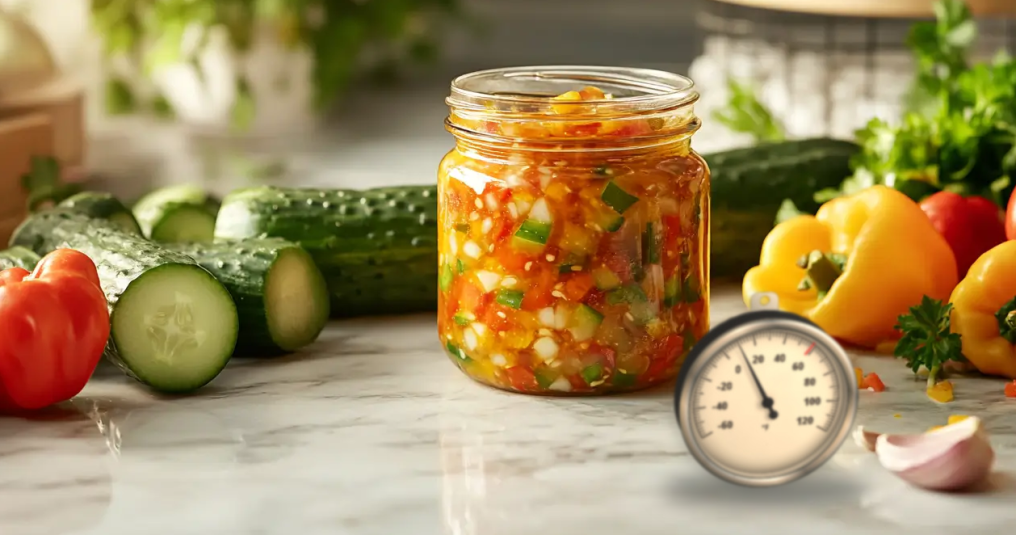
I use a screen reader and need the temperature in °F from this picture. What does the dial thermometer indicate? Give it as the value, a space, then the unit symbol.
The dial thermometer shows 10 °F
